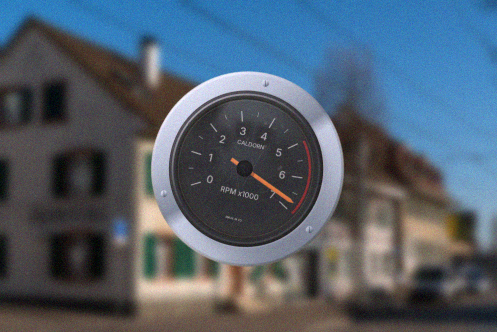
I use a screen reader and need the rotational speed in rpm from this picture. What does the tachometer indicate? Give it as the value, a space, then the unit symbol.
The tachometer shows 6750 rpm
